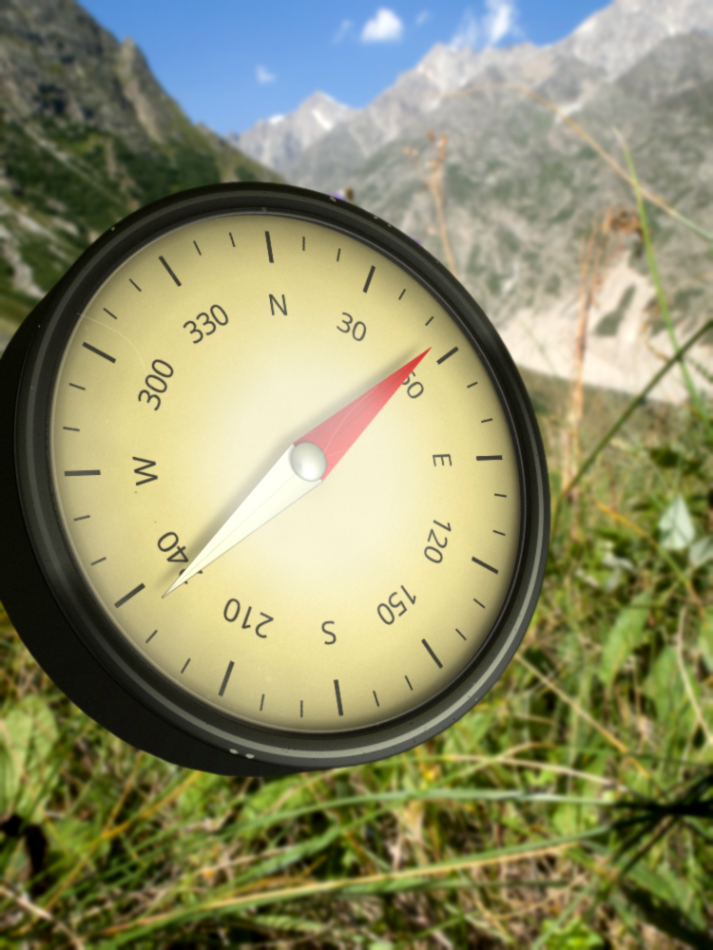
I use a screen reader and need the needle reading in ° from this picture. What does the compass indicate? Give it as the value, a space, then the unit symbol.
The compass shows 55 °
